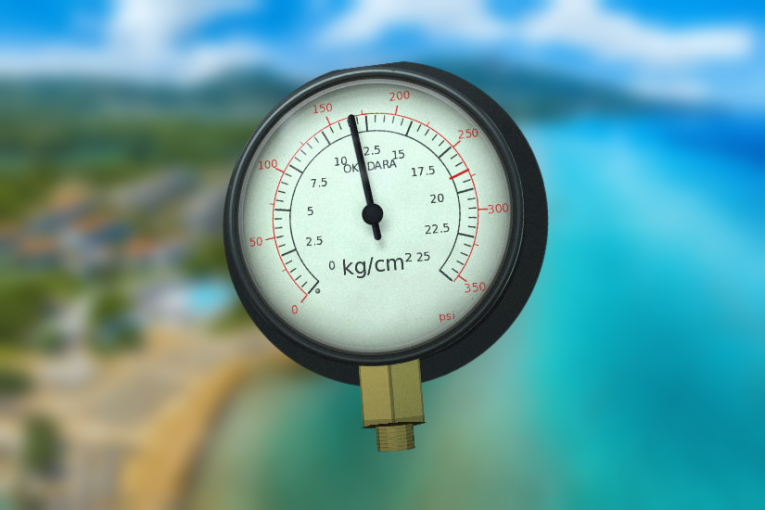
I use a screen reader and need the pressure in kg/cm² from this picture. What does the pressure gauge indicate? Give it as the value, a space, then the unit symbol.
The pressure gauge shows 11.75 kg/cm²
